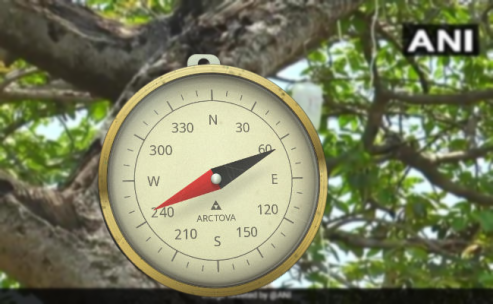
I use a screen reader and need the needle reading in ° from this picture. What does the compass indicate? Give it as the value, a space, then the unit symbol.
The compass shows 245 °
